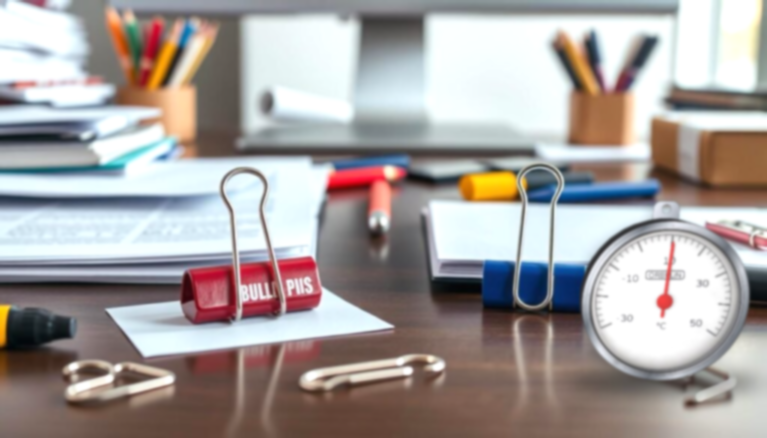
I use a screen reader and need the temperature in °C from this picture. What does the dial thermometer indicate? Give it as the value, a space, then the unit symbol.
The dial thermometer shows 10 °C
